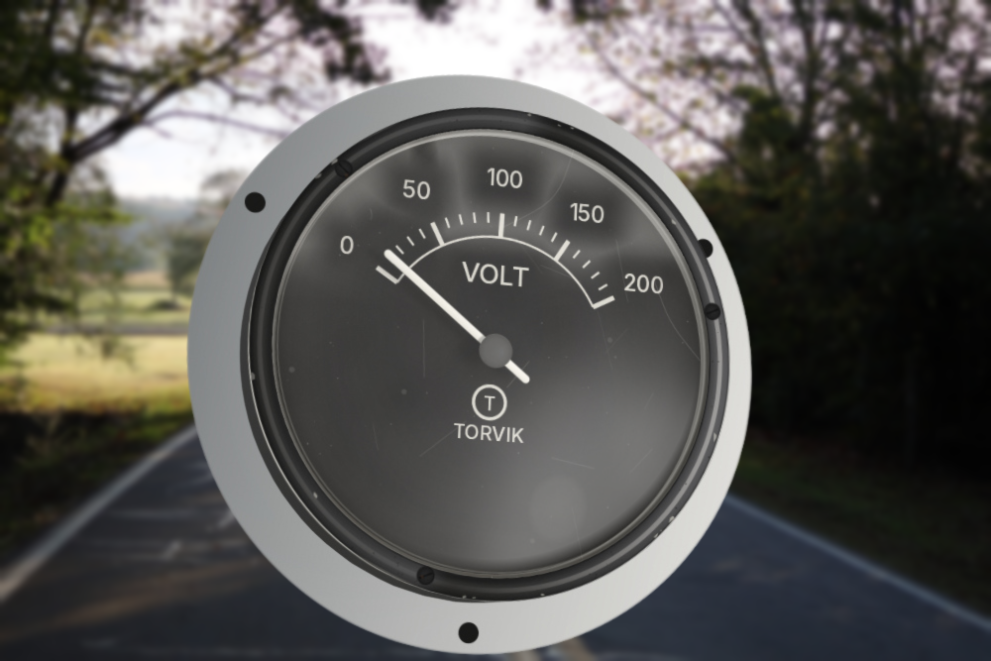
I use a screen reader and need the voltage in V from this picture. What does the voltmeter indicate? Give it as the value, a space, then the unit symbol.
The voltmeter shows 10 V
